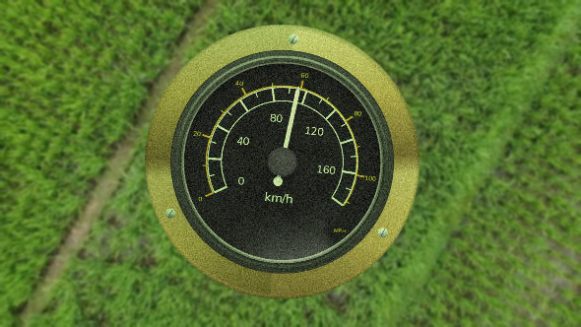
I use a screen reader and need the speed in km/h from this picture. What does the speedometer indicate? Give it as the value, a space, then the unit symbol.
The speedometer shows 95 km/h
